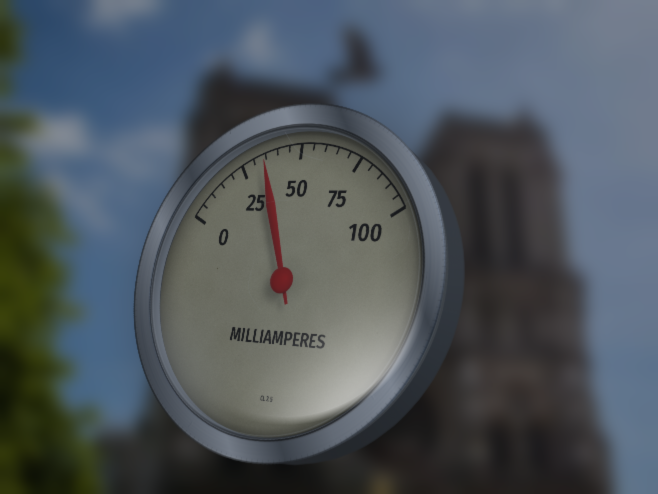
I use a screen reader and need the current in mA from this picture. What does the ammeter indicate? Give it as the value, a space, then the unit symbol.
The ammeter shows 35 mA
